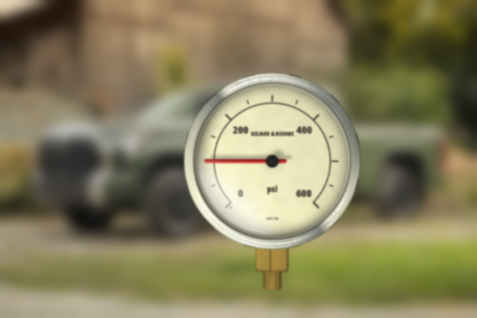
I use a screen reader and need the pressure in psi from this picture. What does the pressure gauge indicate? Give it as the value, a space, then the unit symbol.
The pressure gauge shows 100 psi
